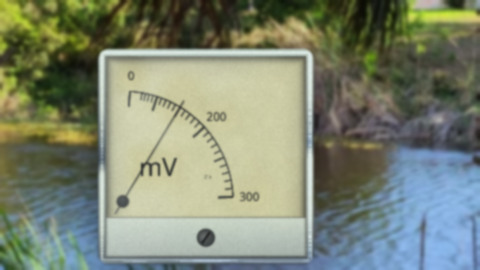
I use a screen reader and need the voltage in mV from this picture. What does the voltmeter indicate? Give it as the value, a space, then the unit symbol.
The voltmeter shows 150 mV
